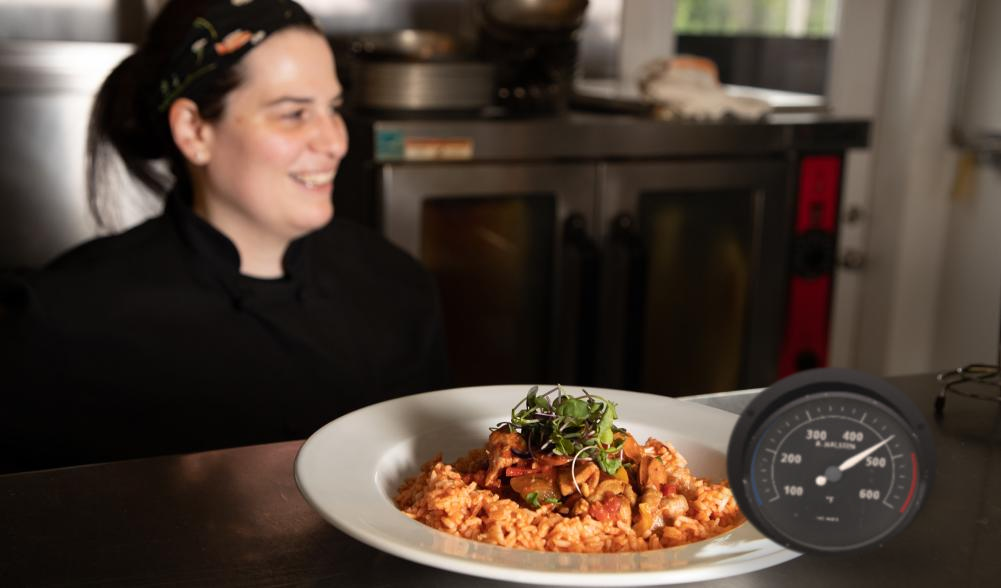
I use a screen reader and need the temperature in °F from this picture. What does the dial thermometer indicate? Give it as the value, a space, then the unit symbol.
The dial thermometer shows 460 °F
